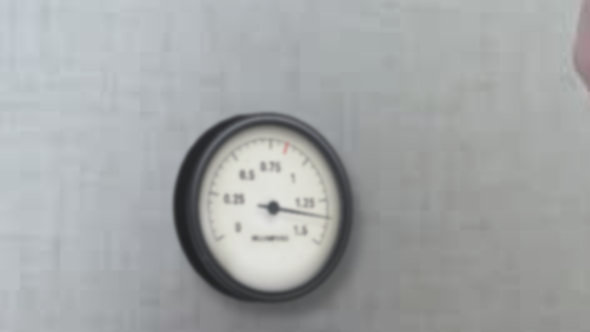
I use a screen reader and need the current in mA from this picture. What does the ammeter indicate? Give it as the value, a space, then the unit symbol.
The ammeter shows 1.35 mA
